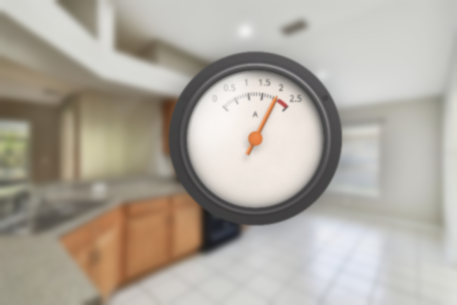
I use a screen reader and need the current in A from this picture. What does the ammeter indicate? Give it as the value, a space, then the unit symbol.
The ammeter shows 2 A
